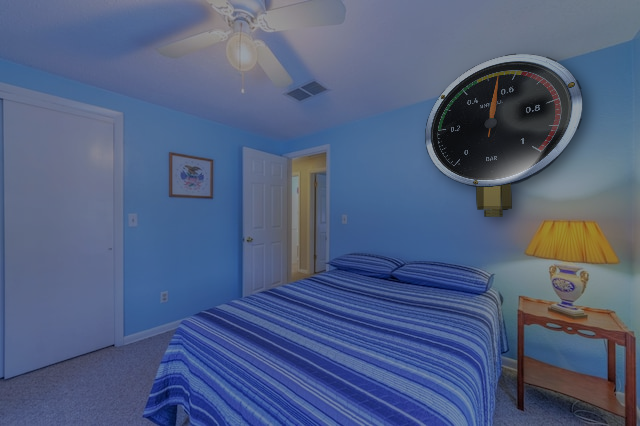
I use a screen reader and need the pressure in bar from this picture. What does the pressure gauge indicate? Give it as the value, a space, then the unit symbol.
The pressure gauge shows 0.54 bar
